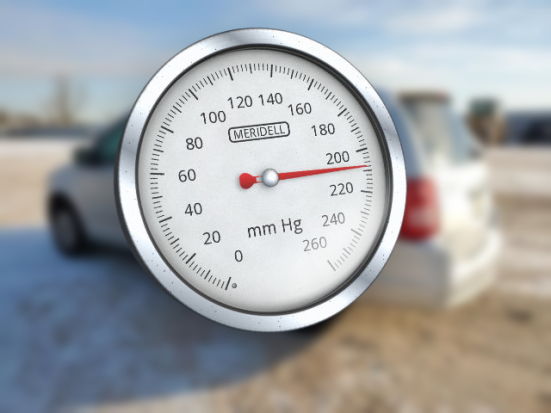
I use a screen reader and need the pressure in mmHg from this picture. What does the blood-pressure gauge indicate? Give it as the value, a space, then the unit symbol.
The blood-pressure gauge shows 208 mmHg
